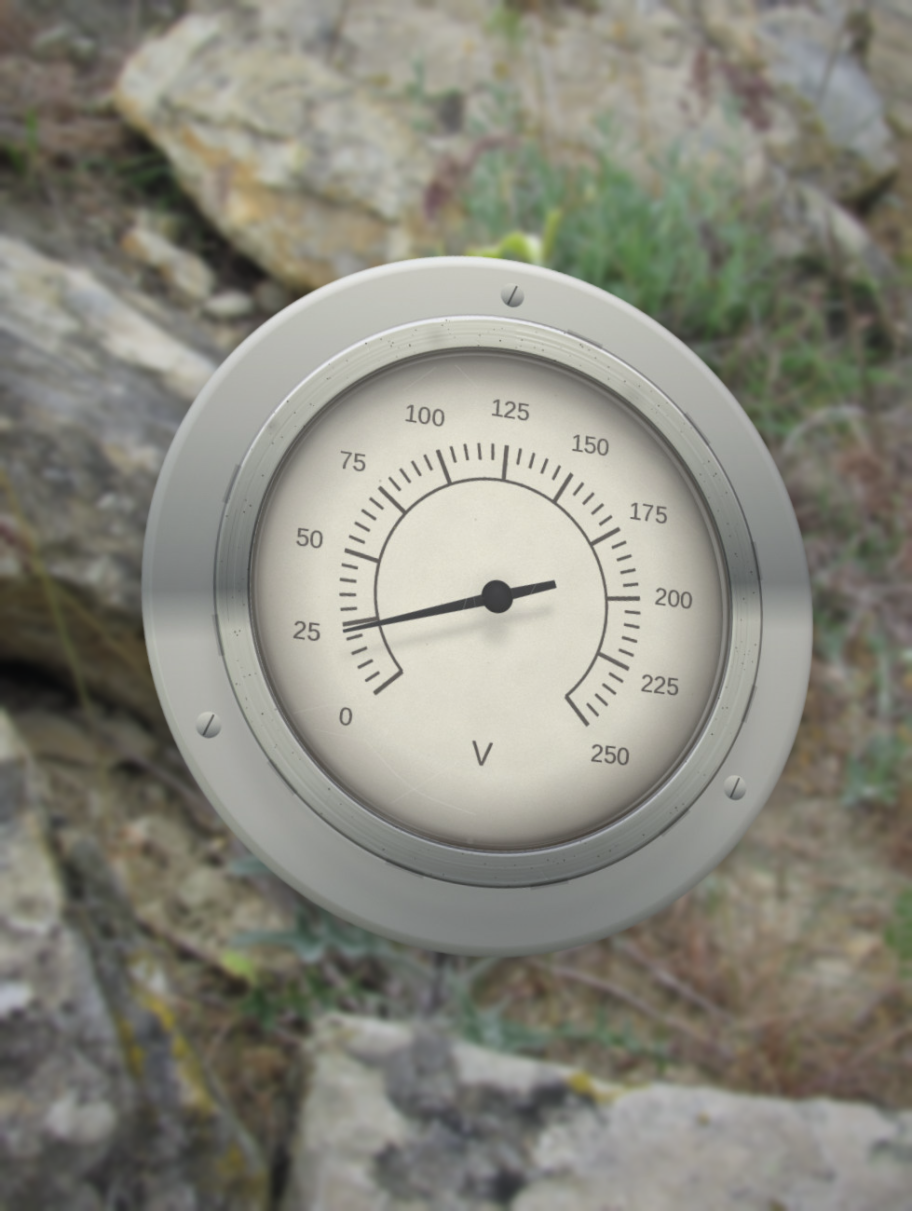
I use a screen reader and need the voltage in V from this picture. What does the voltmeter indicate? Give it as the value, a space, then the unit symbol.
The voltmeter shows 22.5 V
